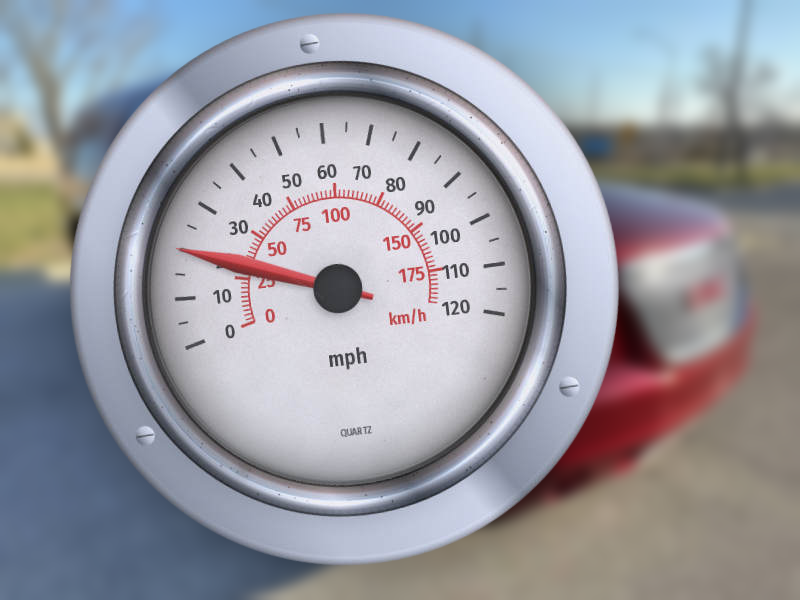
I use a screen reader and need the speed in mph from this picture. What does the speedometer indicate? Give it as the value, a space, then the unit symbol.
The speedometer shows 20 mph
